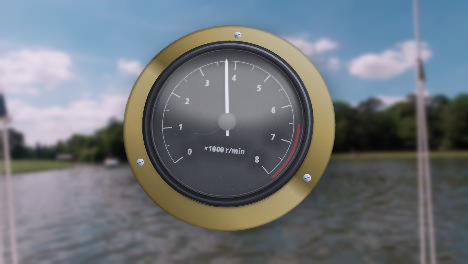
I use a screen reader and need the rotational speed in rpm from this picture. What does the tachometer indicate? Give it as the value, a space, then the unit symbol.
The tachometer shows 3750 rpm
